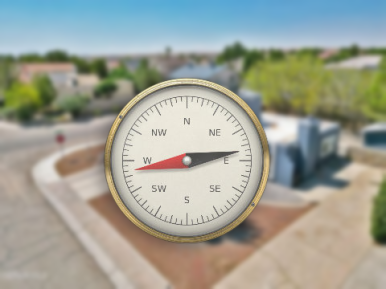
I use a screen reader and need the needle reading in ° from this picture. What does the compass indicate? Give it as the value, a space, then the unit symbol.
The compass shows 260 °
